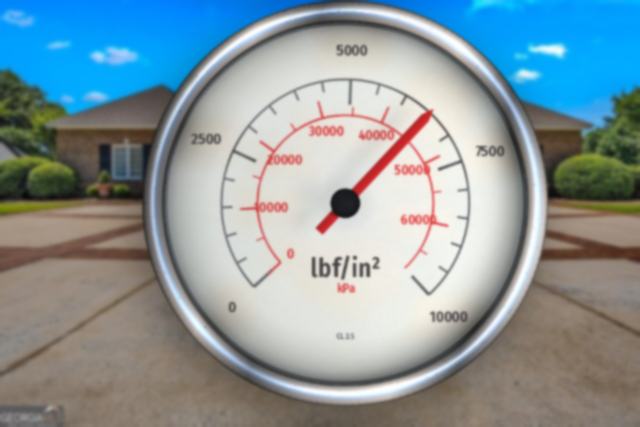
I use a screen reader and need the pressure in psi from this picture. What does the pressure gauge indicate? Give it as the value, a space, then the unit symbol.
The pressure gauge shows 6500 psi
